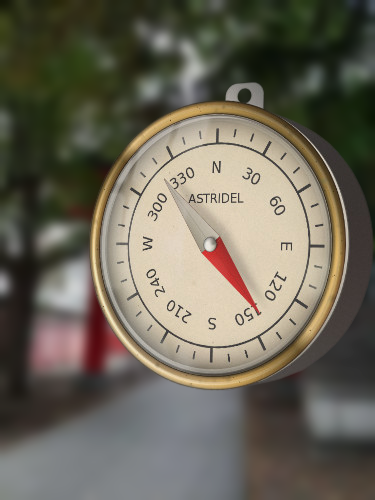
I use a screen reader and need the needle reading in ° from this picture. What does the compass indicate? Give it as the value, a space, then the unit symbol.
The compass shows 140 °
